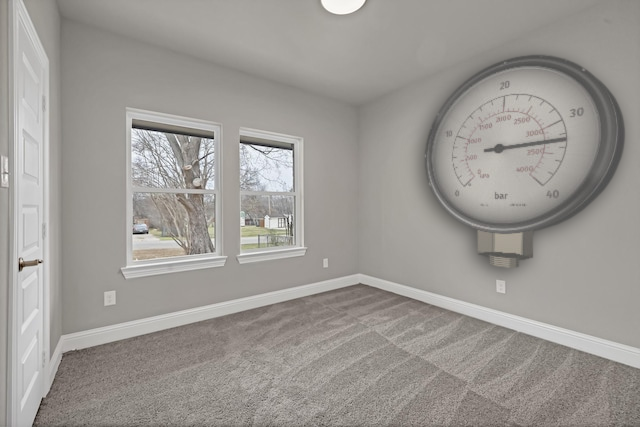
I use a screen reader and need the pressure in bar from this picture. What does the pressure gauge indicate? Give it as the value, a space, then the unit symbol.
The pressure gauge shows 33 bar
